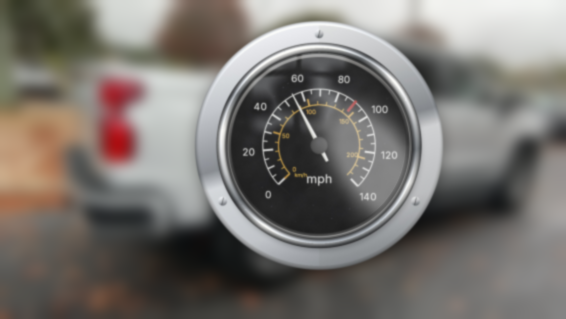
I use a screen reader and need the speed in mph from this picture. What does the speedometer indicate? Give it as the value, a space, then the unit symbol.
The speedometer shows 55 mph
